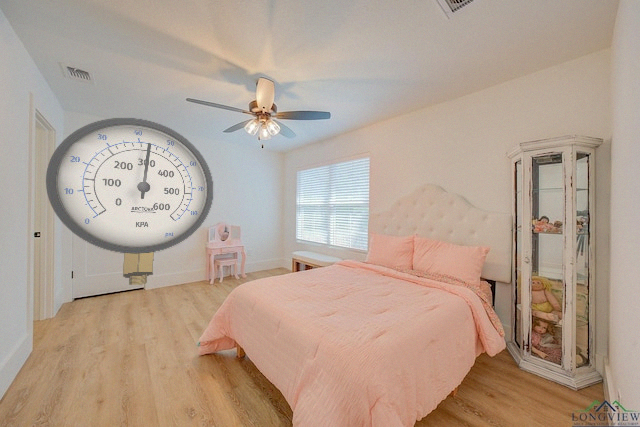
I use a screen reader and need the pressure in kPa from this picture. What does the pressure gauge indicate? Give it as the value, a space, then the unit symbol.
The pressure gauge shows 300 kPa
